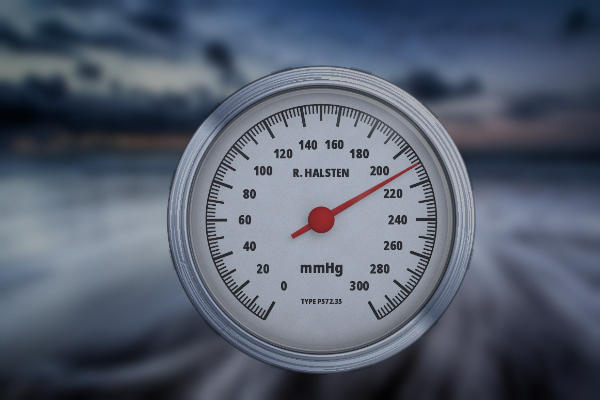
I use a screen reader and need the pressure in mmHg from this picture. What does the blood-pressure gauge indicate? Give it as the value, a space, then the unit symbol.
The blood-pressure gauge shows 210 mmHg
